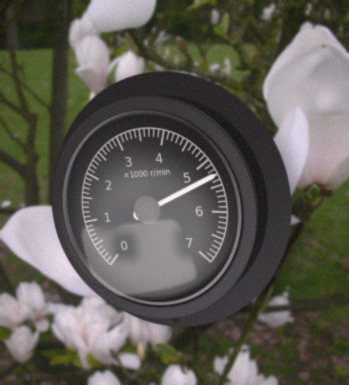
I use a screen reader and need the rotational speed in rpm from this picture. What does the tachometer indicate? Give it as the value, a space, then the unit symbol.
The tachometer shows 5300 rpm
